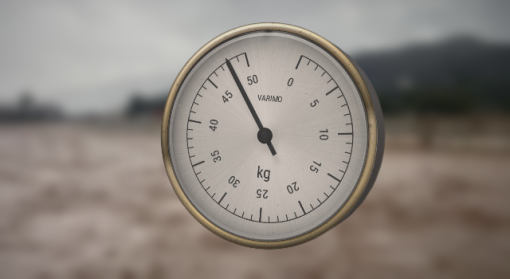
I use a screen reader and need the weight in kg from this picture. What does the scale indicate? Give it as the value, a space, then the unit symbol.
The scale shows 48 kg
